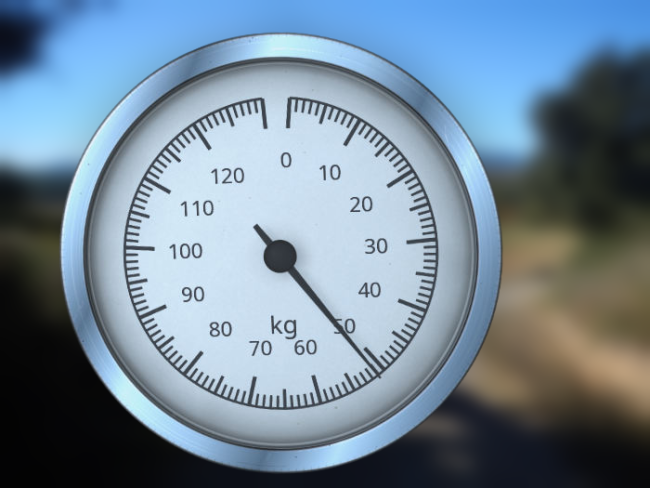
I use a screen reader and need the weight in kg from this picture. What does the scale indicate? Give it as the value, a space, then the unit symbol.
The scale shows 51 kg
